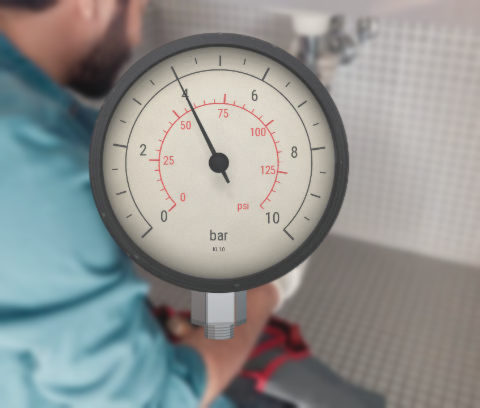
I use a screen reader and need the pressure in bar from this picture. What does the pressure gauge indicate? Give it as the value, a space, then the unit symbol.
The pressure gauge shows 4 bar
